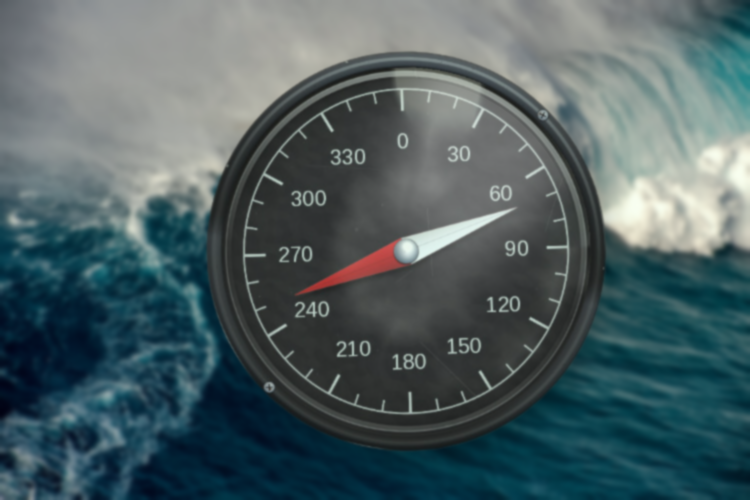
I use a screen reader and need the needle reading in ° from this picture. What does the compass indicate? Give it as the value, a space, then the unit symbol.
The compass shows 250 °
